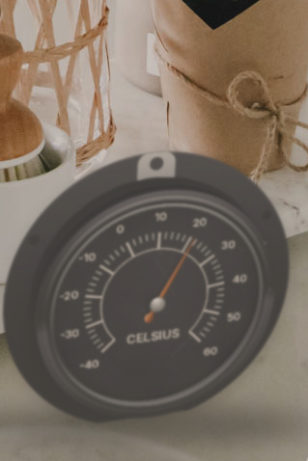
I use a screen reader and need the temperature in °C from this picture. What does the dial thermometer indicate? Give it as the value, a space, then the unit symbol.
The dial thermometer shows 20 °C
